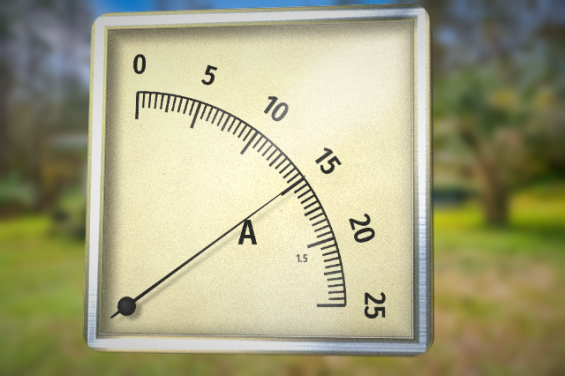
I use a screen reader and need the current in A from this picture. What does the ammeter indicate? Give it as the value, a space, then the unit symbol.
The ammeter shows 15 A
